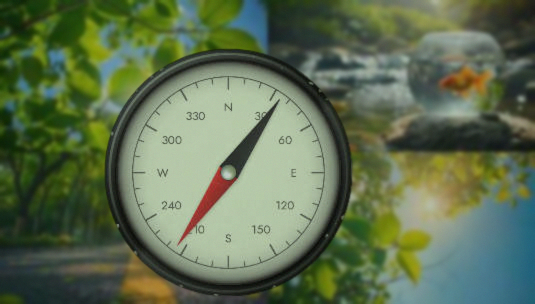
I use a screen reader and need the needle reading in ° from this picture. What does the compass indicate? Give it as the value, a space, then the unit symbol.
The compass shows 215 °
